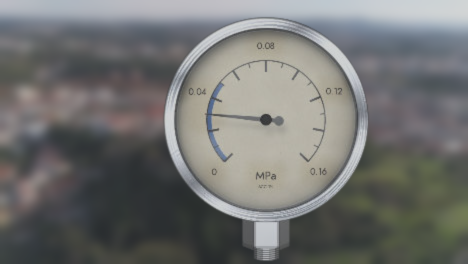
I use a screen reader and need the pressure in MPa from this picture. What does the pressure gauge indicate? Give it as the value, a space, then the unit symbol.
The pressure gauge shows 0.03 MPa
